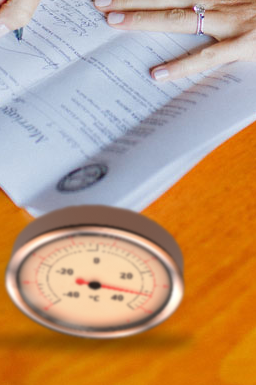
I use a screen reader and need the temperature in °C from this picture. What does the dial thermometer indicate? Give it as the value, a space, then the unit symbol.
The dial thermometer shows 30 °C
